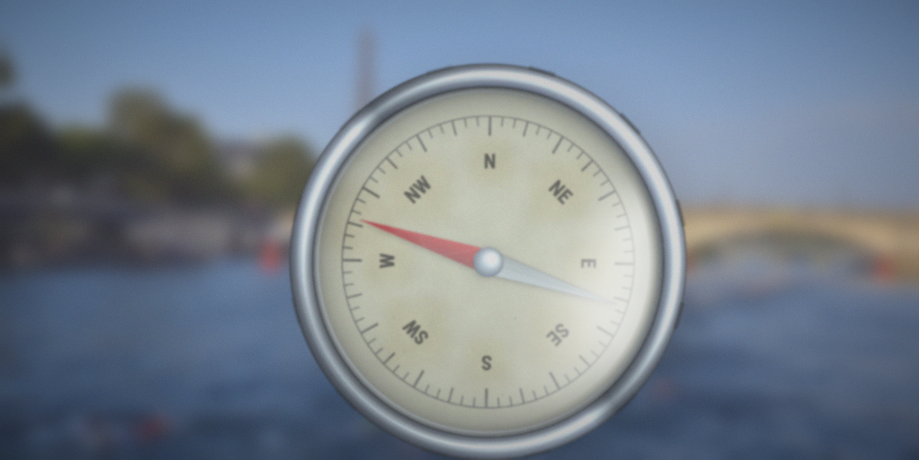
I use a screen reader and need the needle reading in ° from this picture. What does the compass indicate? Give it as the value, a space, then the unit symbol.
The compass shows 287.5 °
